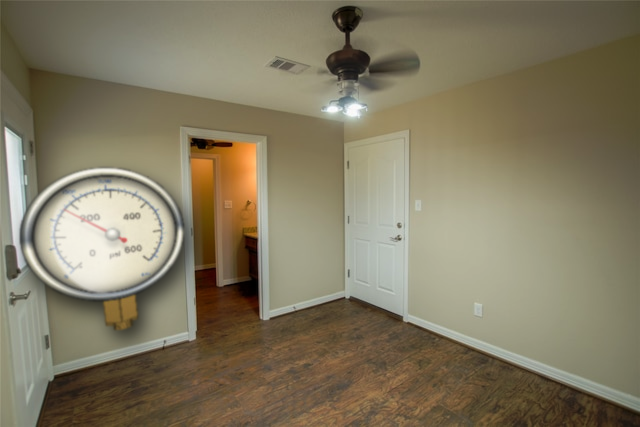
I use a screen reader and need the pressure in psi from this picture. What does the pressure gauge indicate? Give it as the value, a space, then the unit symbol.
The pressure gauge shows 180 psi
